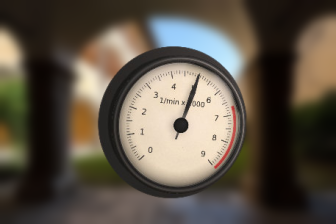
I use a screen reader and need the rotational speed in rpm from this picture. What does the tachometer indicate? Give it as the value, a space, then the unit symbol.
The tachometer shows 5000 rpm
